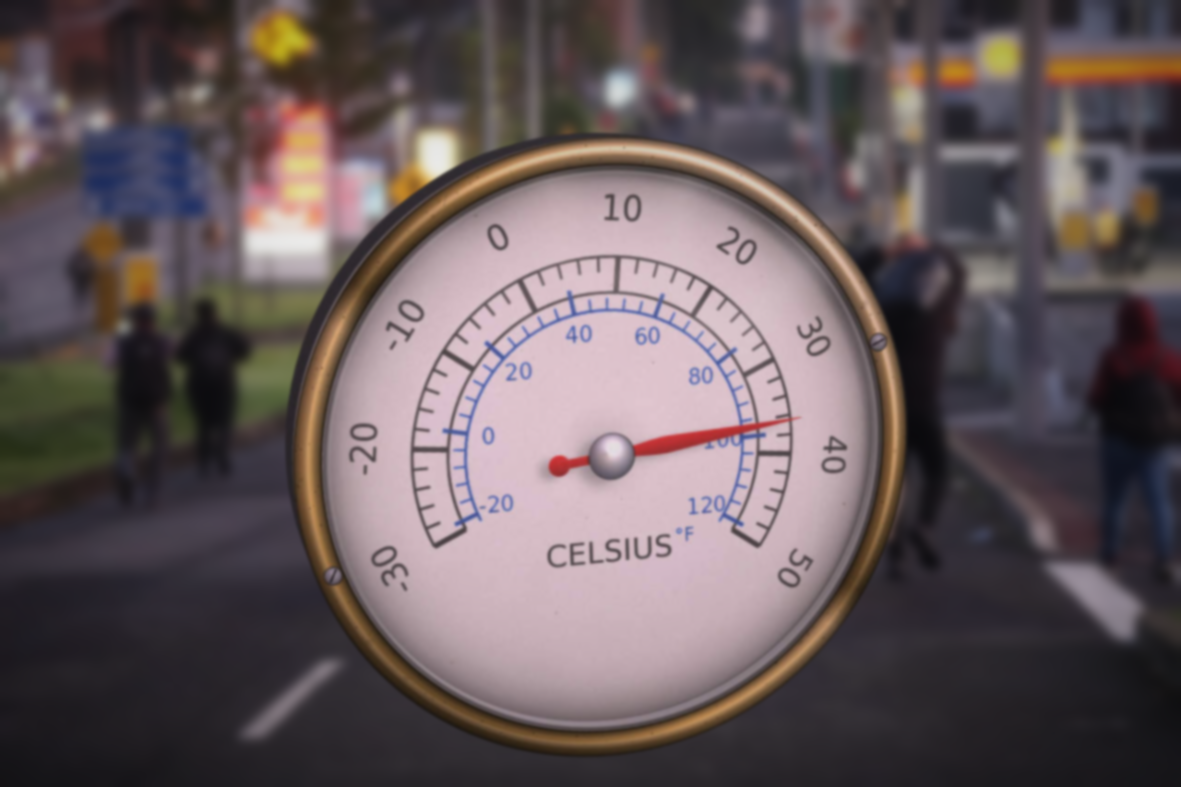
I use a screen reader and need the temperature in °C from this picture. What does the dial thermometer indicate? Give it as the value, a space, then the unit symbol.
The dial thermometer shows 36 °C
